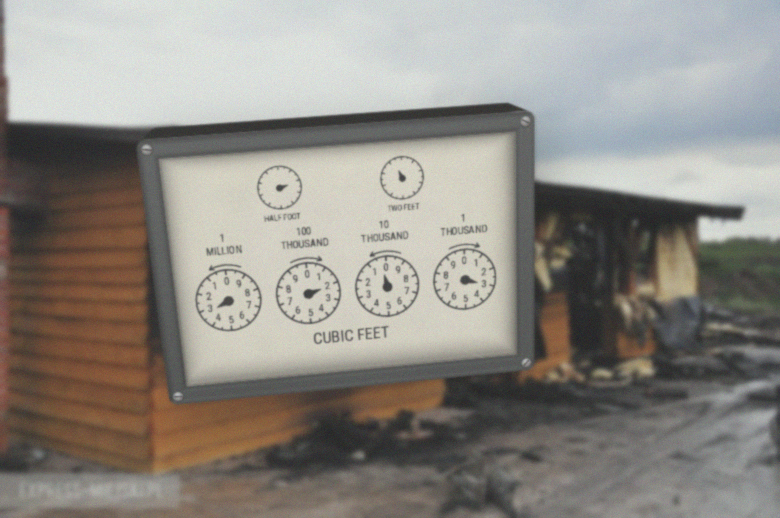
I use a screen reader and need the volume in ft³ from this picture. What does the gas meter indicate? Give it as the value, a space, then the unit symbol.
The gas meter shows 320300 ft³
